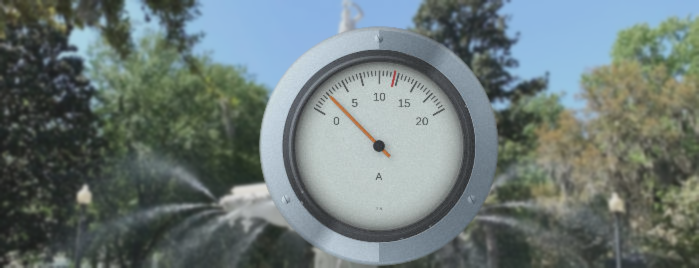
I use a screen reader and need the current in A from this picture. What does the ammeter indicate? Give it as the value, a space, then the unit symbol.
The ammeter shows 2.5 A
